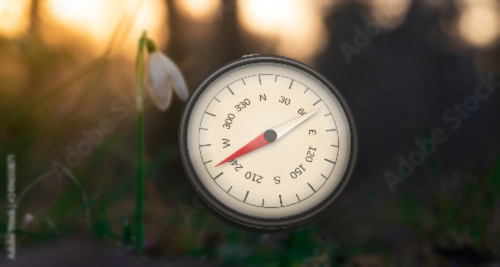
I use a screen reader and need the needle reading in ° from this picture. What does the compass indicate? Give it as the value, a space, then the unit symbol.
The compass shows 247.5 °
